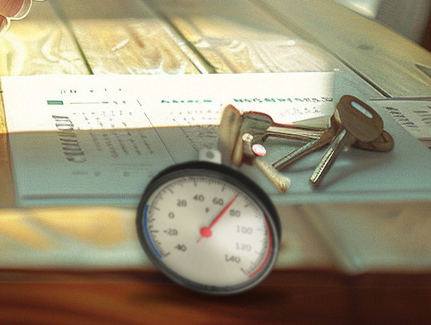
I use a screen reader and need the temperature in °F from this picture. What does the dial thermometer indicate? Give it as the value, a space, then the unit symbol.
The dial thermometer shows 70 °F
